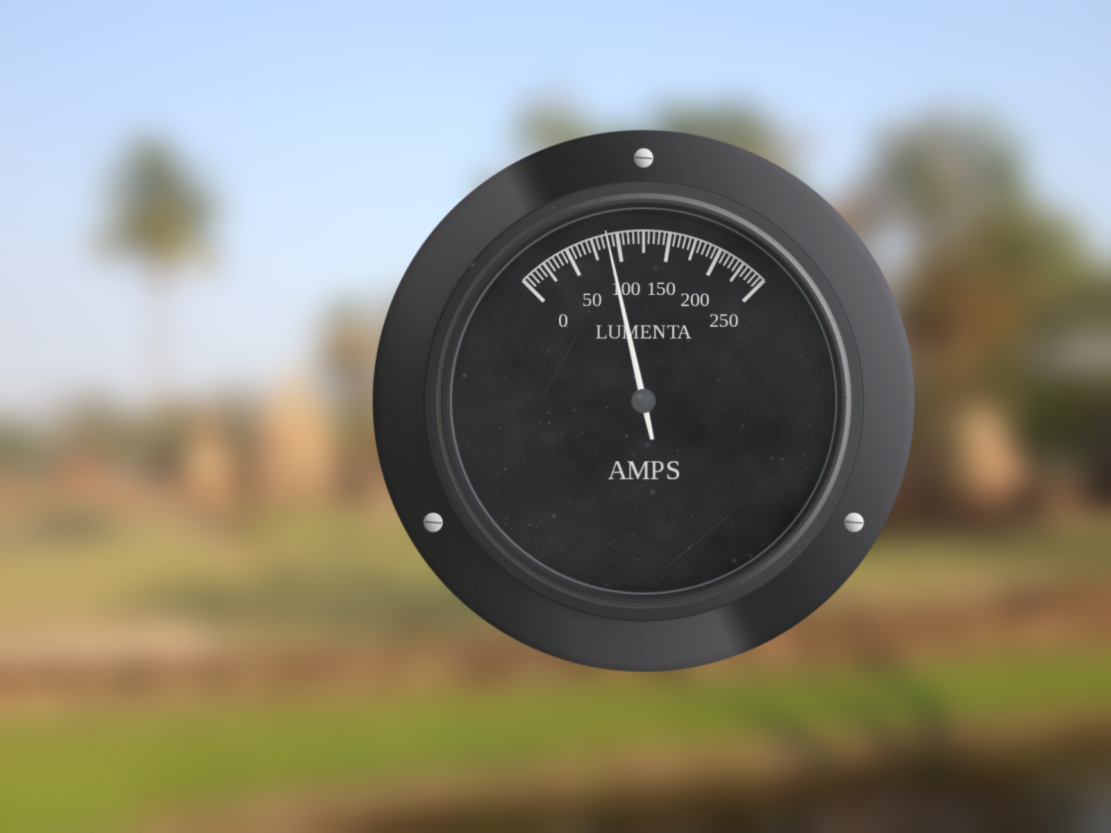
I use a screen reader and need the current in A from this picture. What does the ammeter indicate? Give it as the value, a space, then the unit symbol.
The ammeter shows 90 A
